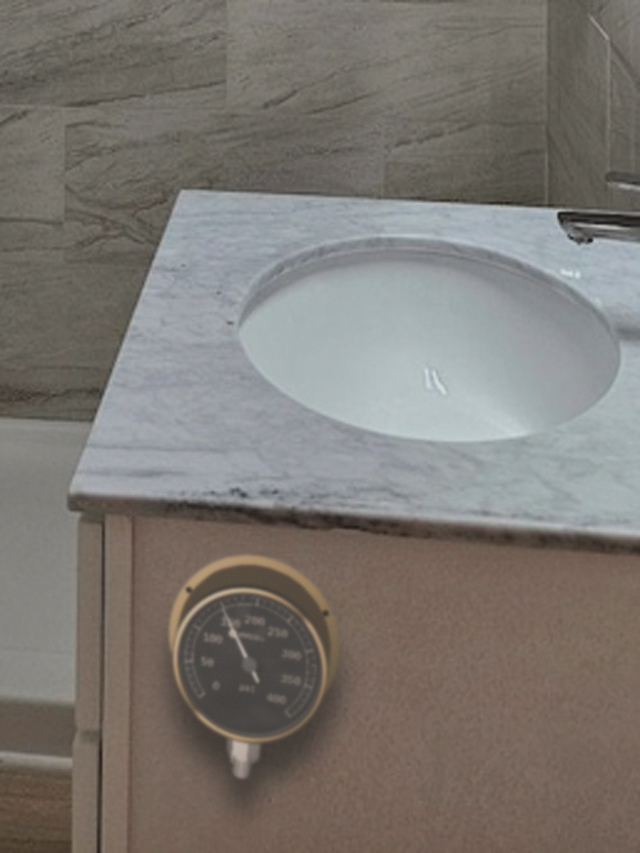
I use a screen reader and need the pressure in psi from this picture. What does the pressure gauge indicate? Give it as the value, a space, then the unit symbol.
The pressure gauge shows 150 psi
